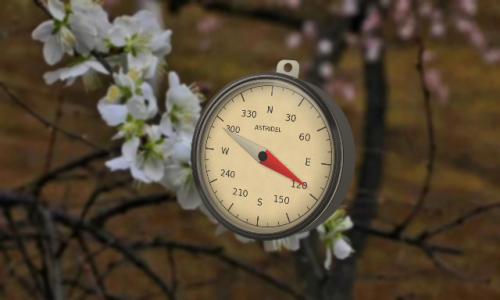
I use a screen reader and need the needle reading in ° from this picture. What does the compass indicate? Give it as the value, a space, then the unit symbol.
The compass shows 115 °
